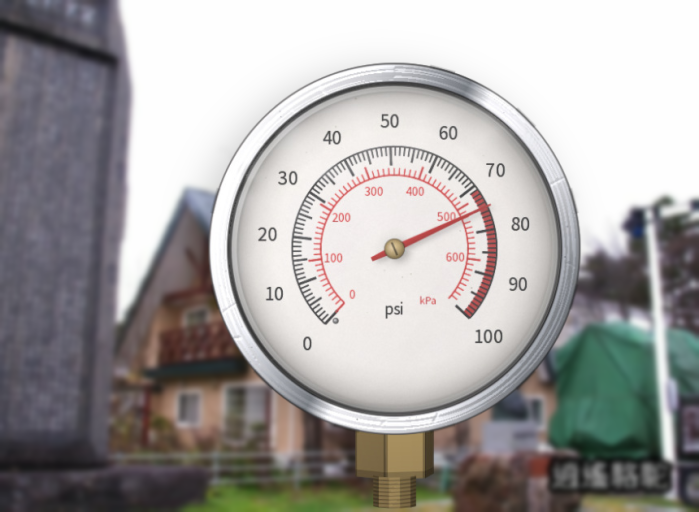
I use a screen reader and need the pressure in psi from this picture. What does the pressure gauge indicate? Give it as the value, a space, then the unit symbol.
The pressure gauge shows 75 psi
